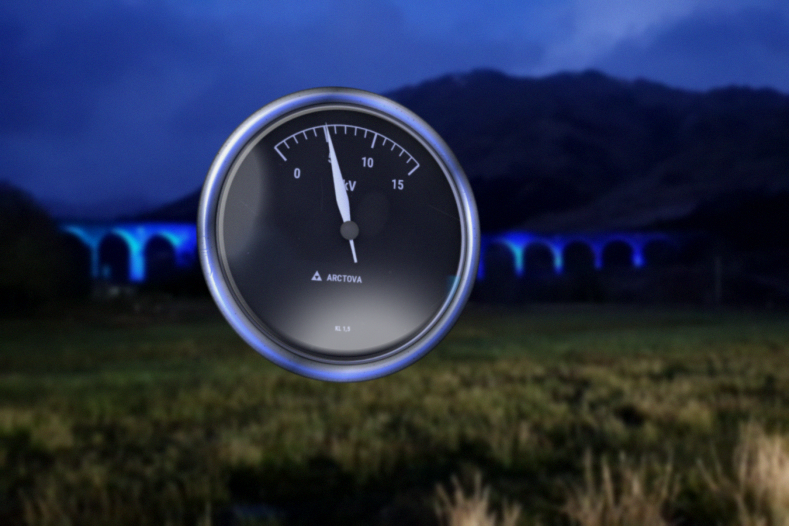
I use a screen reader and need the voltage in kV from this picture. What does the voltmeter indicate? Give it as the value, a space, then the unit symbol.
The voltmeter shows 5 kV
